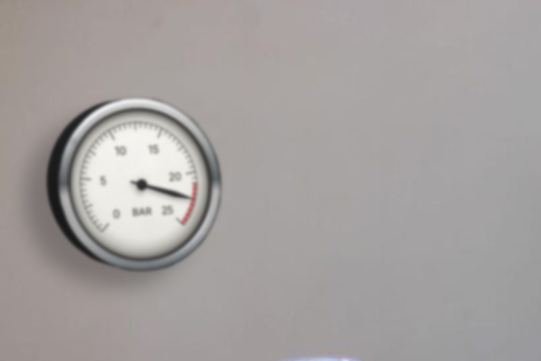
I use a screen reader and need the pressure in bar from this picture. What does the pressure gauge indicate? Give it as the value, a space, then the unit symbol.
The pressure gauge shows 22.5 bar
